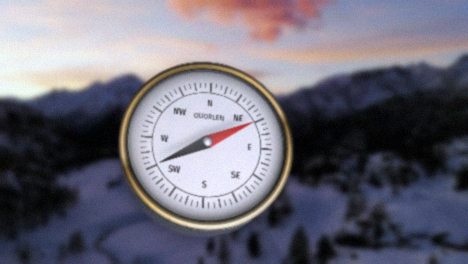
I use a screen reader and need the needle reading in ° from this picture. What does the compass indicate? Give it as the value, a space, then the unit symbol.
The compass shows 60 °
